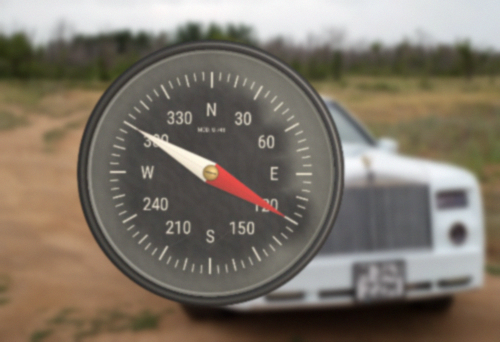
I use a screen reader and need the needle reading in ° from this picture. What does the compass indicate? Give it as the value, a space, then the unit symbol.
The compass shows 120 °
